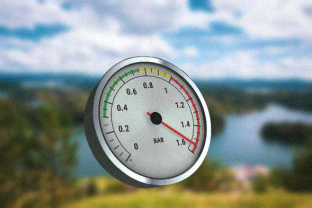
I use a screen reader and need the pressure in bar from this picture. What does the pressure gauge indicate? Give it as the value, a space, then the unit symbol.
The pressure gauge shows 1.55 bar
